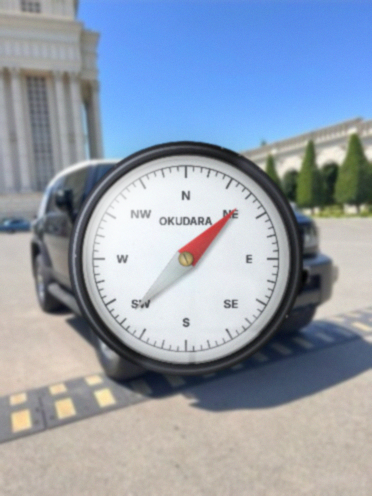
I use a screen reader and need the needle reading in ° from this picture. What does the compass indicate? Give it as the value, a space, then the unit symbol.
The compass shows 45 °
